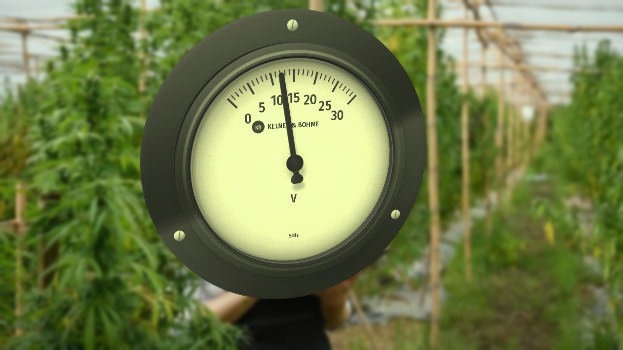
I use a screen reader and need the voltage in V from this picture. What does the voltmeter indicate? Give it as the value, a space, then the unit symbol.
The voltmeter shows 12 V
